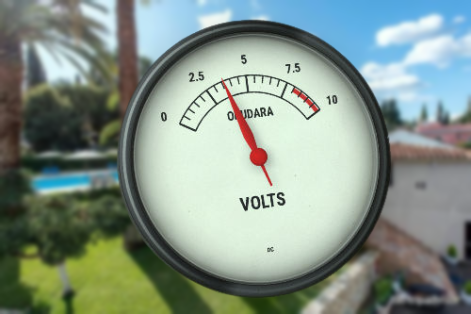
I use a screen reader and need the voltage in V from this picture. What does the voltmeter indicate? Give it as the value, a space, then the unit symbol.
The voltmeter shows 3.5 V
